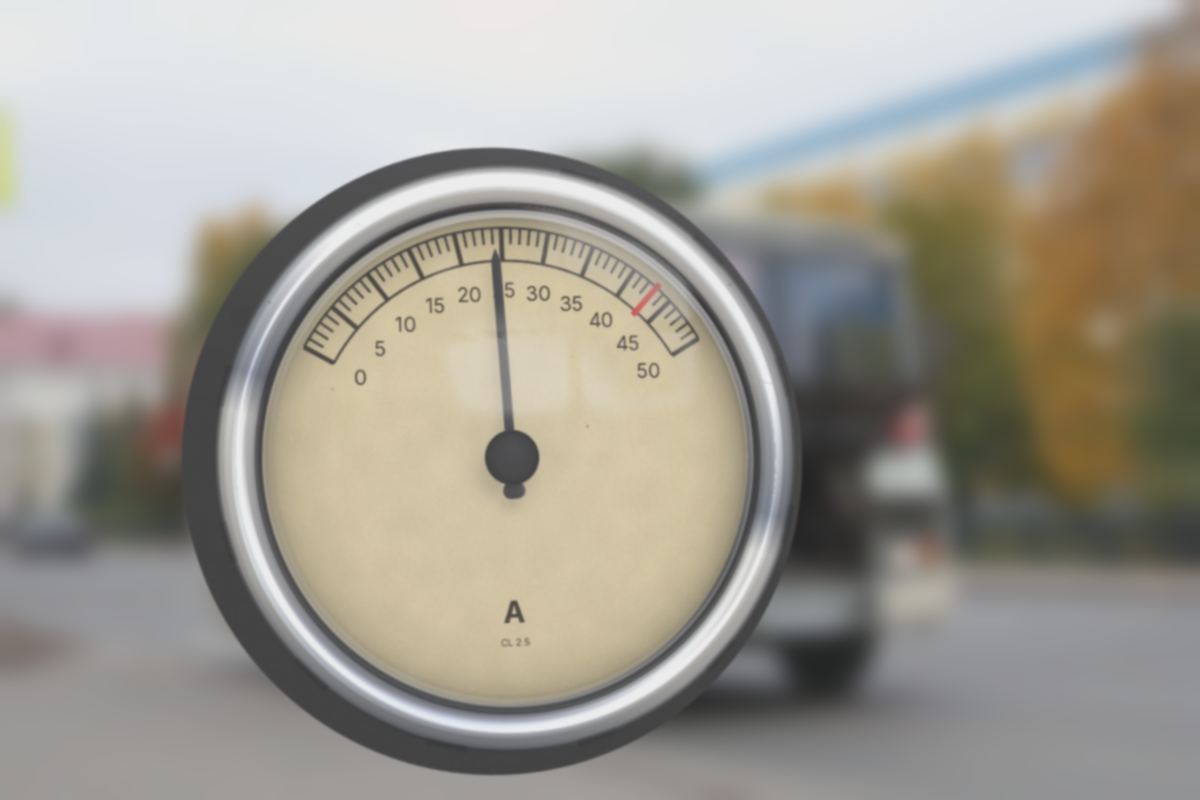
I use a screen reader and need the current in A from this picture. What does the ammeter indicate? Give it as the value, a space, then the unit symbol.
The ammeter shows 24 A
